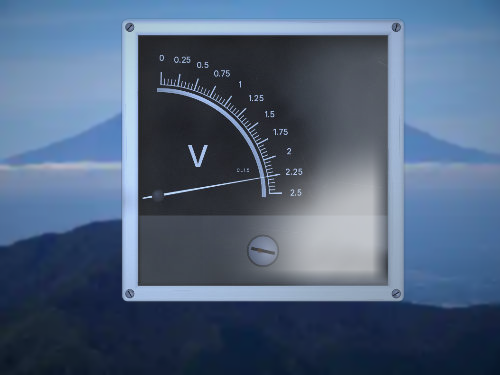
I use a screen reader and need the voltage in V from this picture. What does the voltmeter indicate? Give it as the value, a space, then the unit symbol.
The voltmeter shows 2.25 V
